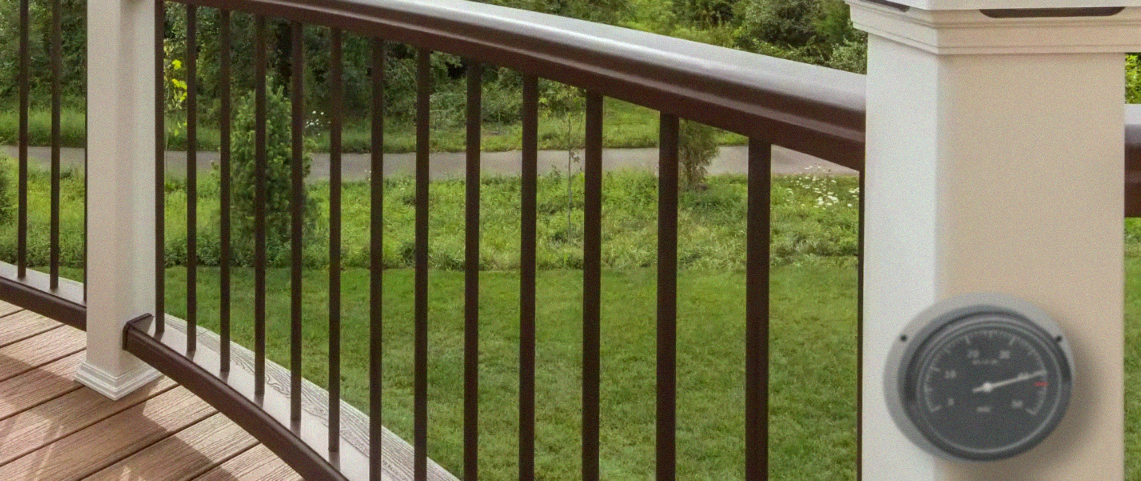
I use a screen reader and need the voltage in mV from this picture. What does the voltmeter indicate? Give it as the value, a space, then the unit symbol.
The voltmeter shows 40 mV
